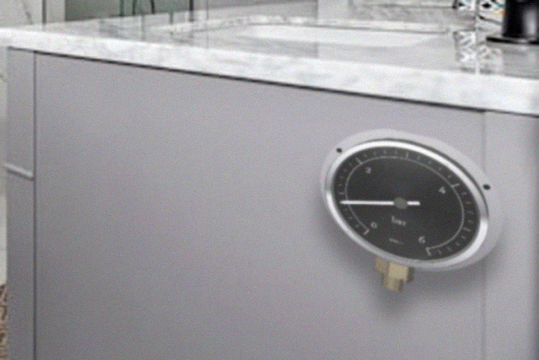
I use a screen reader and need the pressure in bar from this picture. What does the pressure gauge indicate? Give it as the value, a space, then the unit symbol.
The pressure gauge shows 0.8 bar
